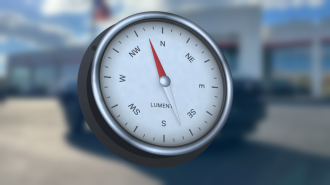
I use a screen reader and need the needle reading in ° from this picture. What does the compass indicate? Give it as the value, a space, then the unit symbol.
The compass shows 340 °
